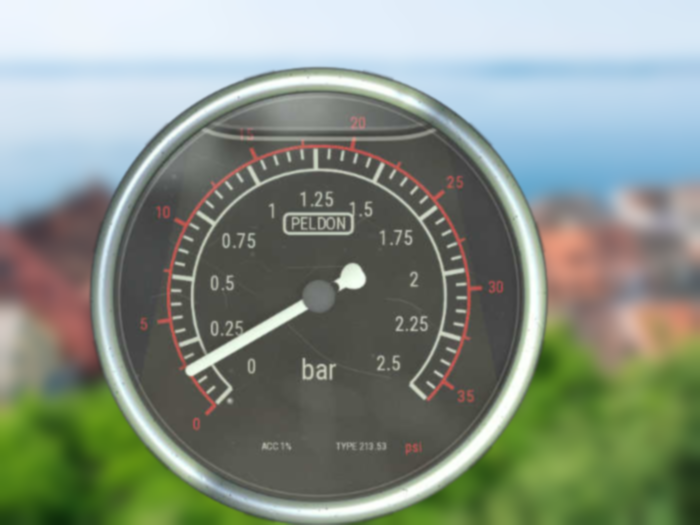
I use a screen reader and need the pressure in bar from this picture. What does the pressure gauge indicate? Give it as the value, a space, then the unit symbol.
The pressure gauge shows 0.15 bar
